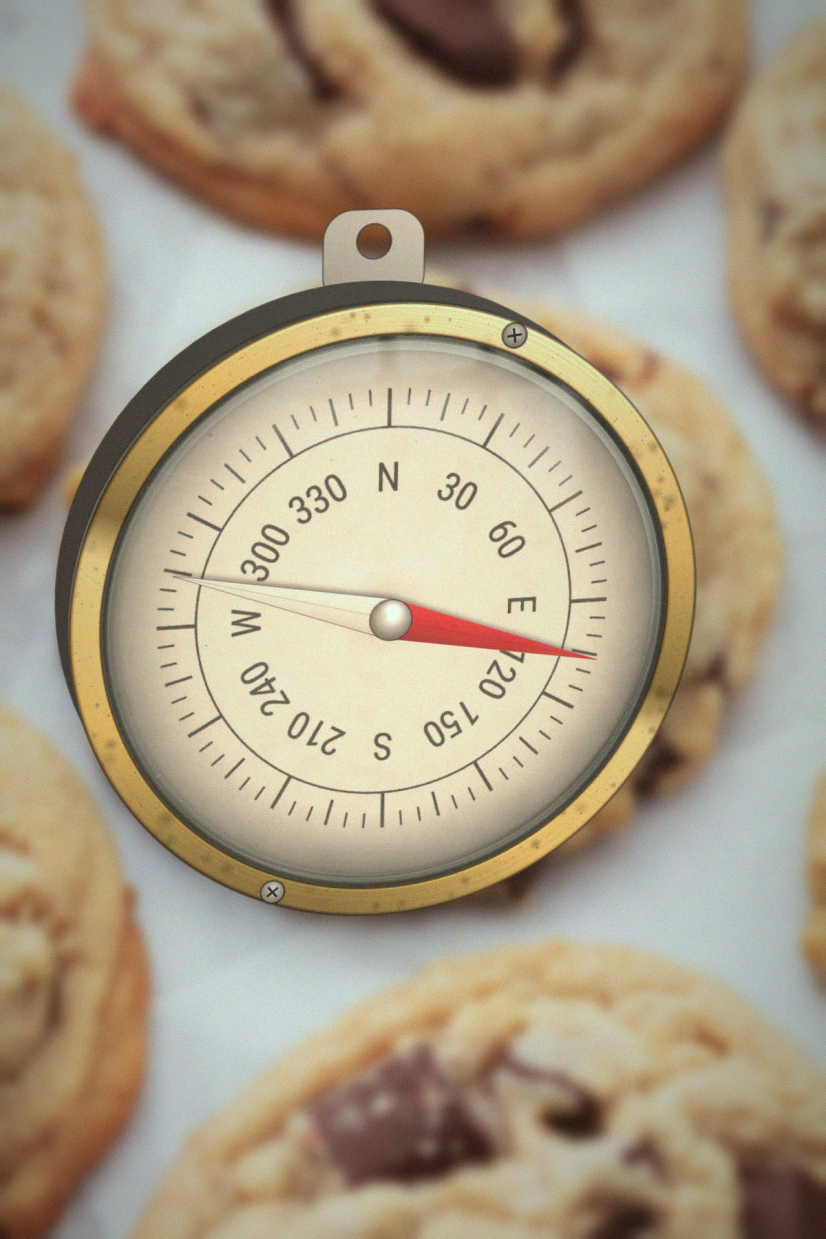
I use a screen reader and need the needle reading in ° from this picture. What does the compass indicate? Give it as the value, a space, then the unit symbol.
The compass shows 105 °
